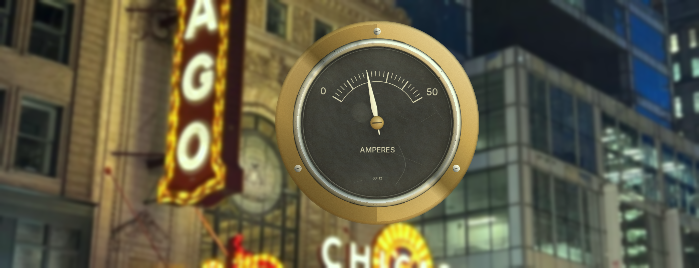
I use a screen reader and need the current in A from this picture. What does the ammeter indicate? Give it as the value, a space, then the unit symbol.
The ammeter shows 20 A
